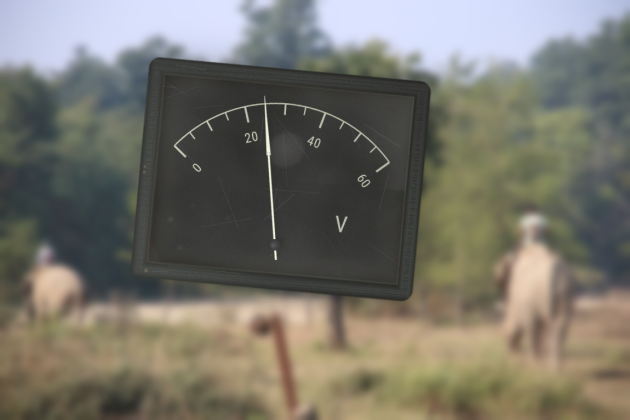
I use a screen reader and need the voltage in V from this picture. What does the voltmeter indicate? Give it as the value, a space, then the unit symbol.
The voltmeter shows 25 V
